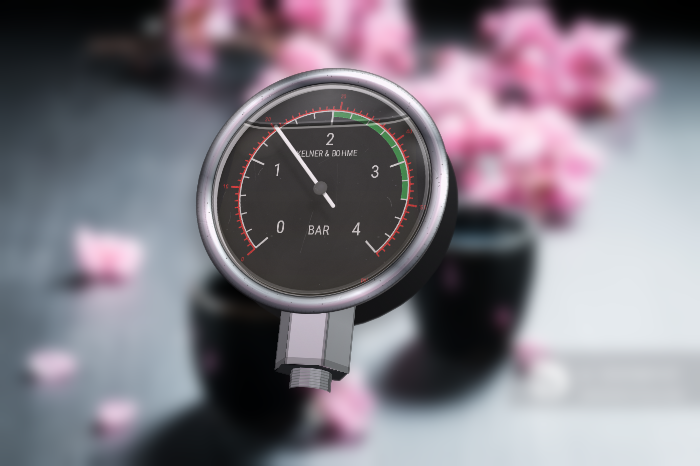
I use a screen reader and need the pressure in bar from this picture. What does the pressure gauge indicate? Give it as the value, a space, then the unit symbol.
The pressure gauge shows 1.4 bar
